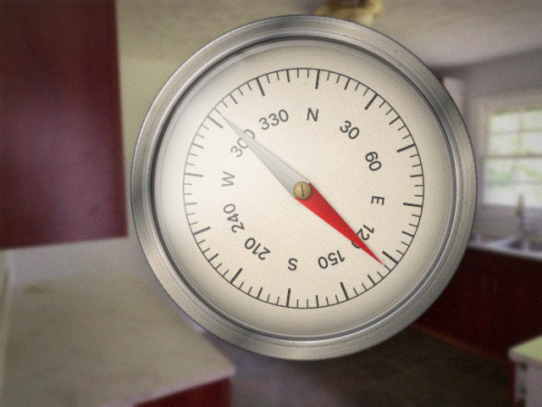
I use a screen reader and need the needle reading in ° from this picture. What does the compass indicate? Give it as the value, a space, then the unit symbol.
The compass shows 125 °
